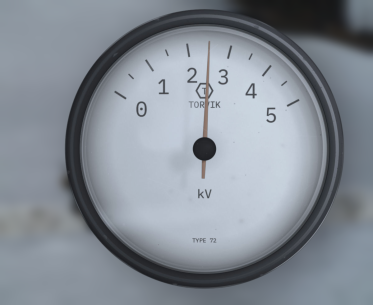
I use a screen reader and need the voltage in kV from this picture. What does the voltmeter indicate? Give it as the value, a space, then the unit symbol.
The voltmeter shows 2.5 kV
